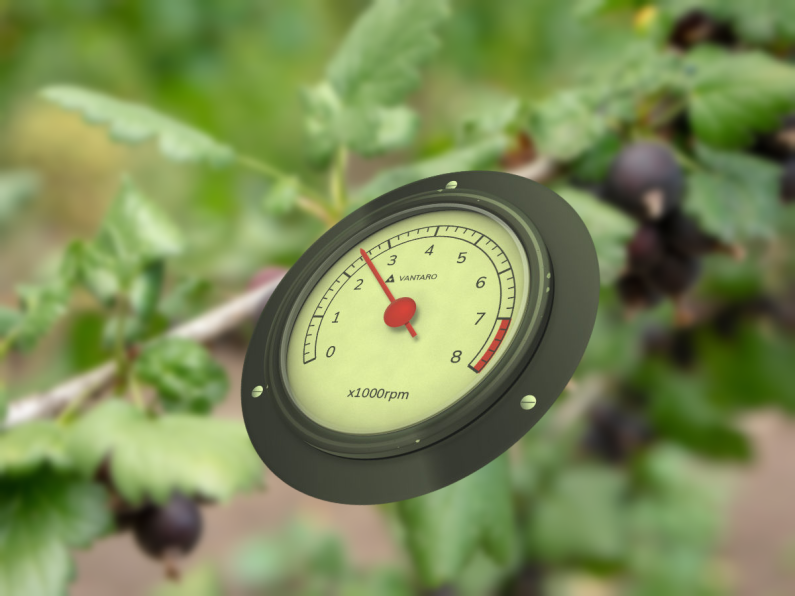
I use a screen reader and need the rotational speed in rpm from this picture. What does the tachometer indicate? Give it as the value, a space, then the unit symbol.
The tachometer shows 2500 rpm
